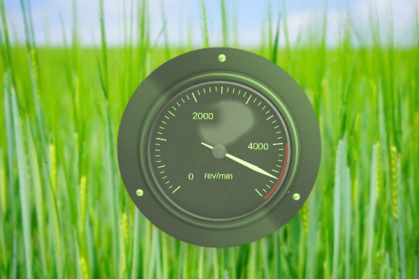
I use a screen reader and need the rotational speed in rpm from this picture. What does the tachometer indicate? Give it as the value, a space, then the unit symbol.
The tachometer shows 4600 rpm
